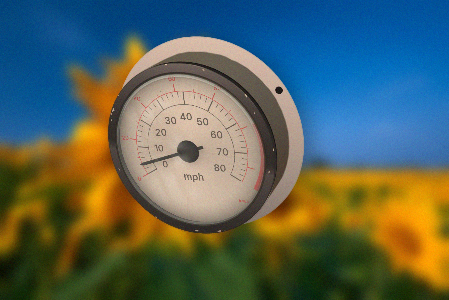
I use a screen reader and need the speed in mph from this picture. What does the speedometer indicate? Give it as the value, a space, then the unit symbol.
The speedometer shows 4 mph
